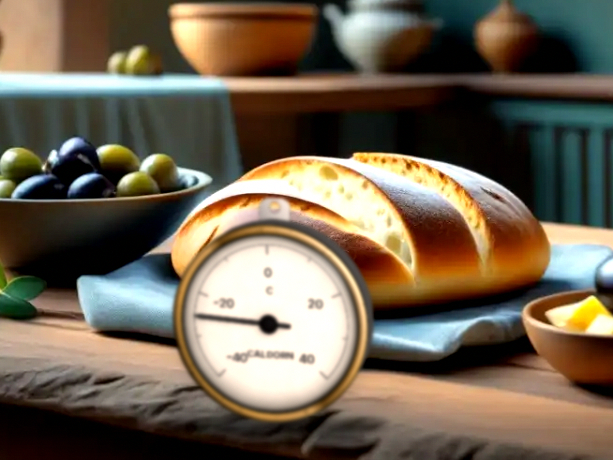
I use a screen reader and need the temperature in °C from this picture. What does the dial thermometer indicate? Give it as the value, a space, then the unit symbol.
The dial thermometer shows -25 °C
